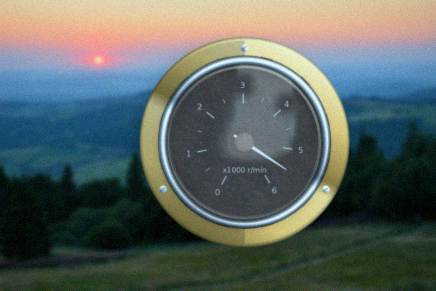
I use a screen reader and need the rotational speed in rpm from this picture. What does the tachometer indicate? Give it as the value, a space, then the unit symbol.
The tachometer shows 5500 rpm
